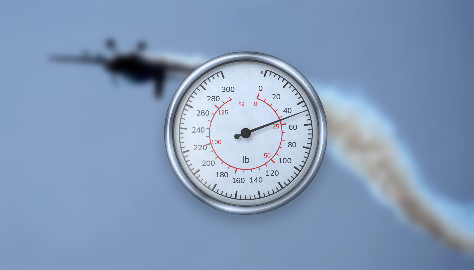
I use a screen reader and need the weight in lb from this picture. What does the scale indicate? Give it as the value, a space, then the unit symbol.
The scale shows 48 lb
